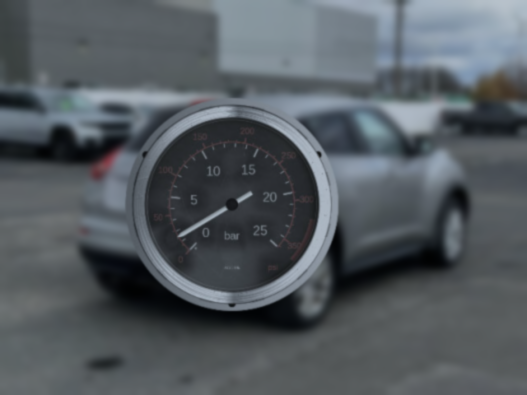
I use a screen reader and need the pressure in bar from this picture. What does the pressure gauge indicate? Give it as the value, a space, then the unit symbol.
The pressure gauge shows 1.5 bar
